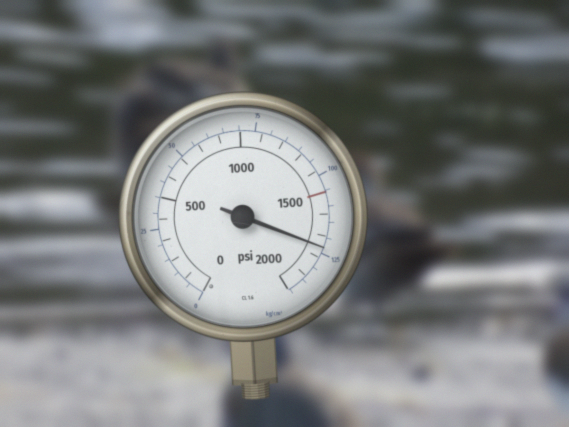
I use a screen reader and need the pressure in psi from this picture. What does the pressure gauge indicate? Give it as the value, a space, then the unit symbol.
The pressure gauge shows 1750 psi
